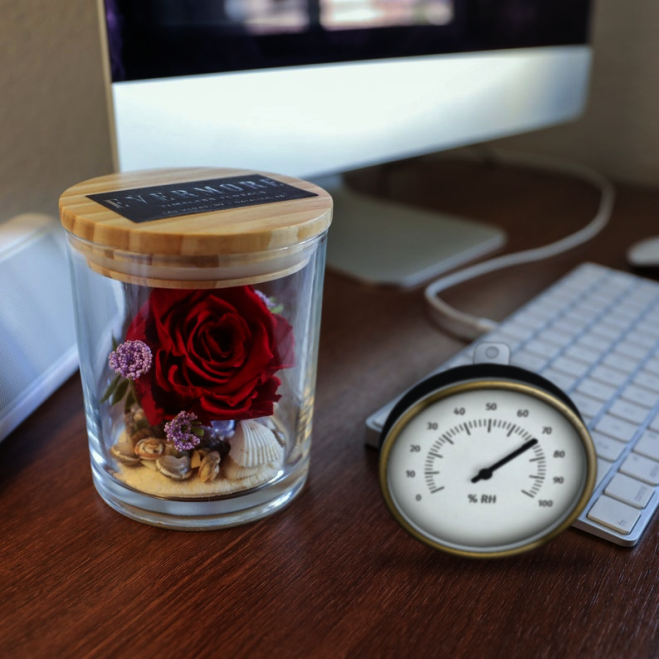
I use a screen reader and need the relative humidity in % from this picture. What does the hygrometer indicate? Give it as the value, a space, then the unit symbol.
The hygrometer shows 70 %
